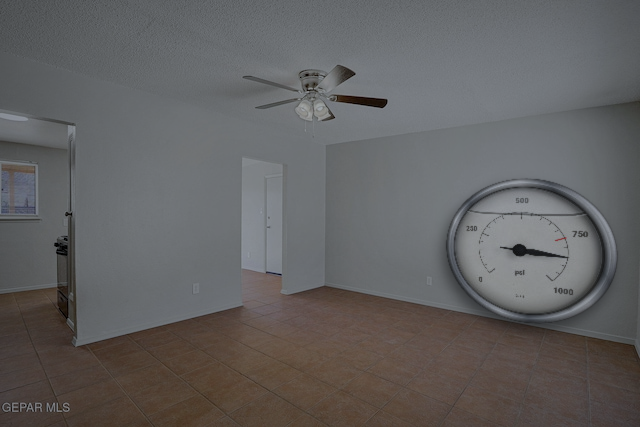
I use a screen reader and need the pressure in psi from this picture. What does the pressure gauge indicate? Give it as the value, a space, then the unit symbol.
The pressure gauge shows 850 psi
